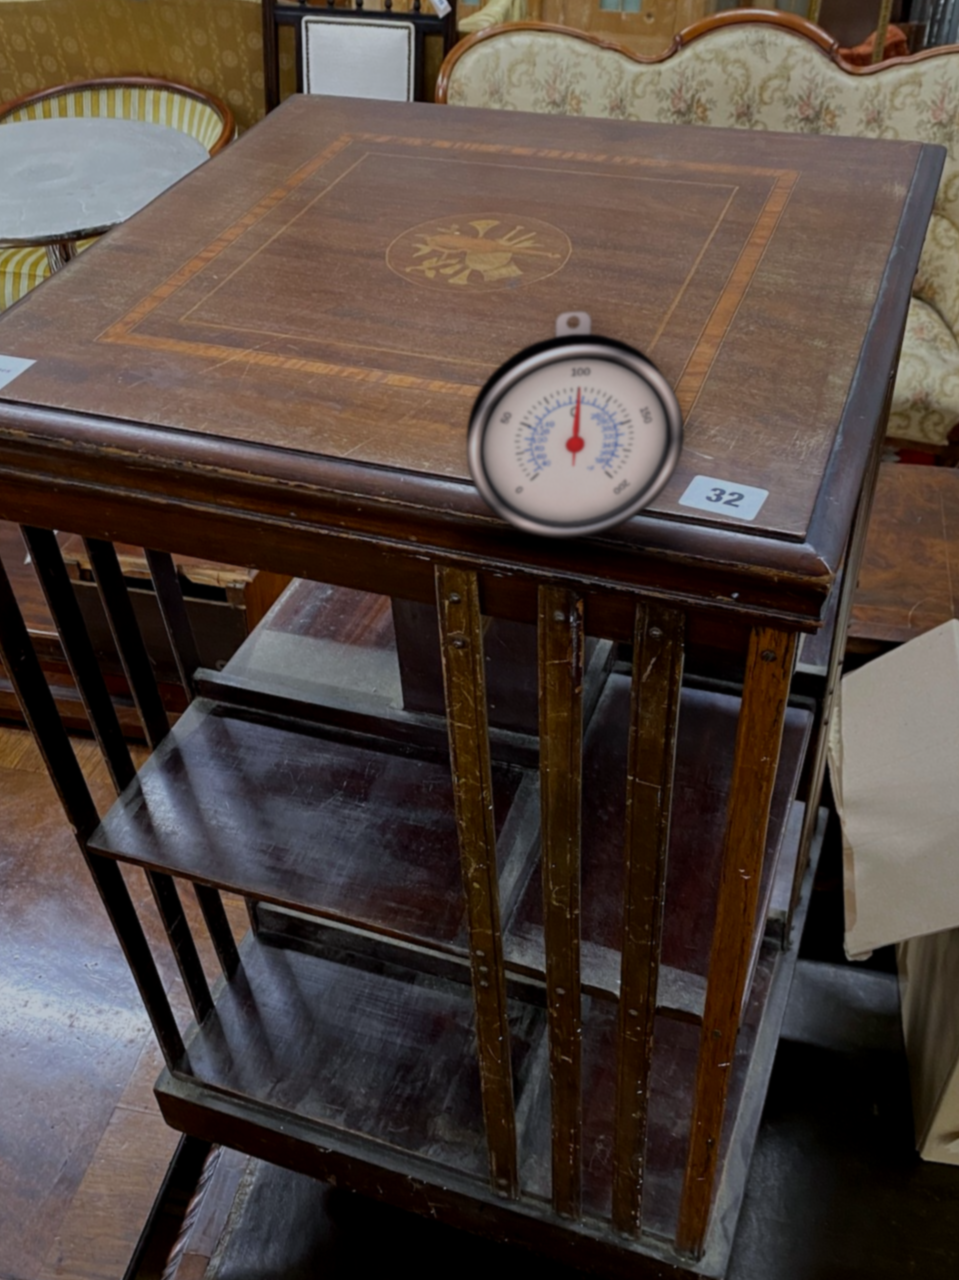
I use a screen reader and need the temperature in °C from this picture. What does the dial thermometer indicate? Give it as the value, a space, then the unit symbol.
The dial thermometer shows 100 °C
